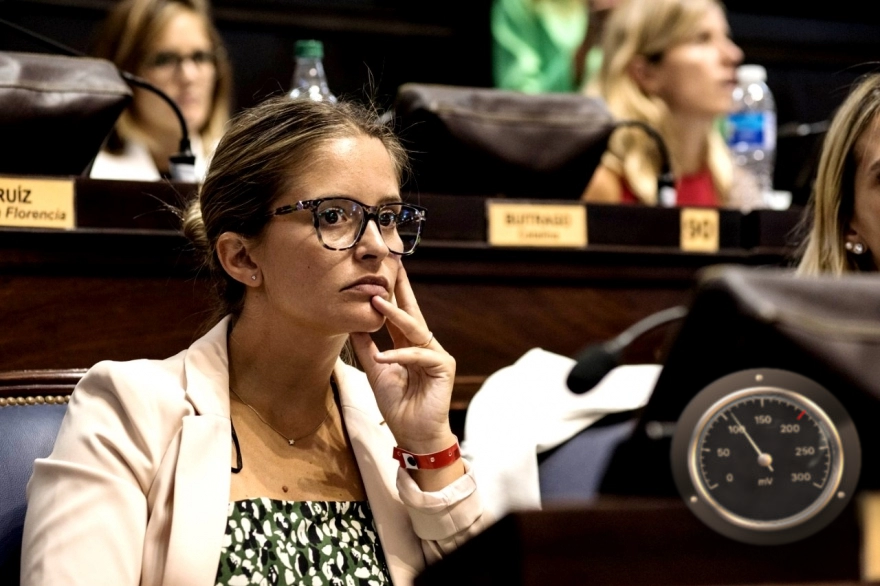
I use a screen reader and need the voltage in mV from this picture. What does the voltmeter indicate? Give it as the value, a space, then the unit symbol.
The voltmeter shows 110 mV
